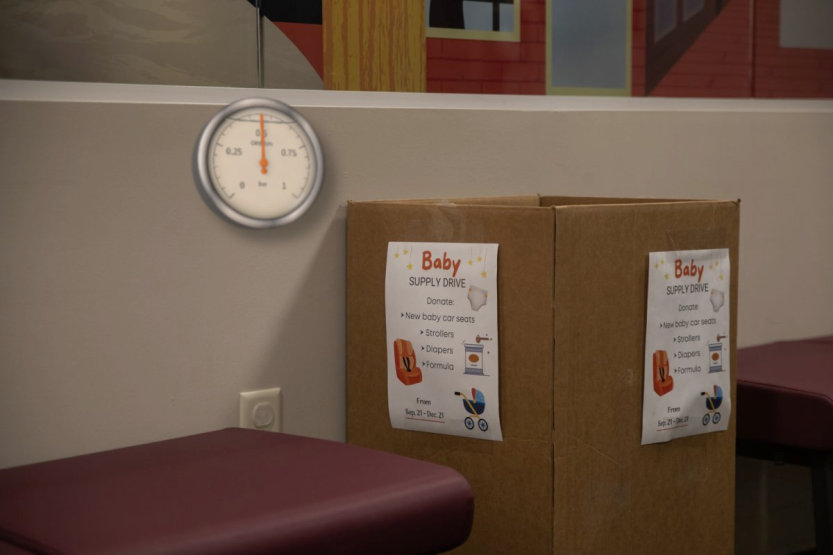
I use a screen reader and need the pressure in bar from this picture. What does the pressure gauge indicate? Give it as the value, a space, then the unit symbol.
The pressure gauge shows 0.5 bar
